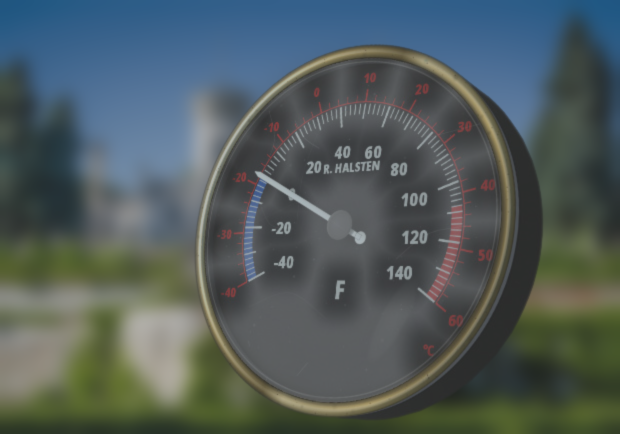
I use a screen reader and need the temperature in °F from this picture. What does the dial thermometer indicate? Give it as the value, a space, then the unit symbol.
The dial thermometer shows 0 °F
